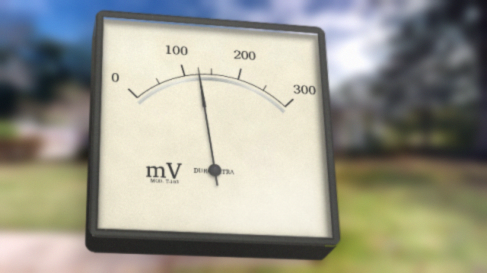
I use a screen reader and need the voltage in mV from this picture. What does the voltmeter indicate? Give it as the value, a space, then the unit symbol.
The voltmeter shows 125 mV
